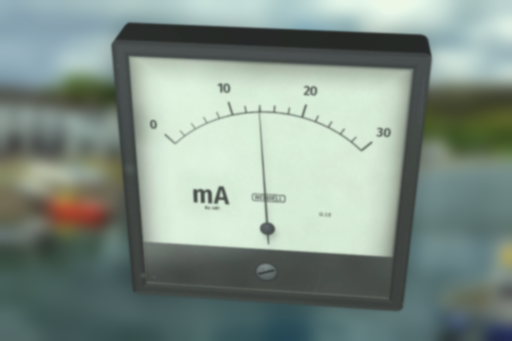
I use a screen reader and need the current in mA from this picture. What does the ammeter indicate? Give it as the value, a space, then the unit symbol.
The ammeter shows 14 mA
